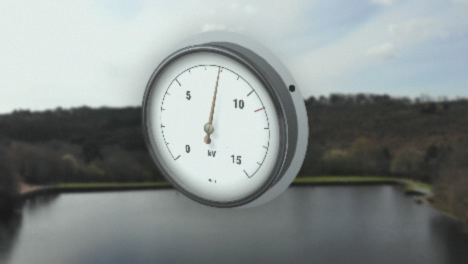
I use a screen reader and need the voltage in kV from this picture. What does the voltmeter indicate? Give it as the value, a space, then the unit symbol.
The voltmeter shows 8 kV
